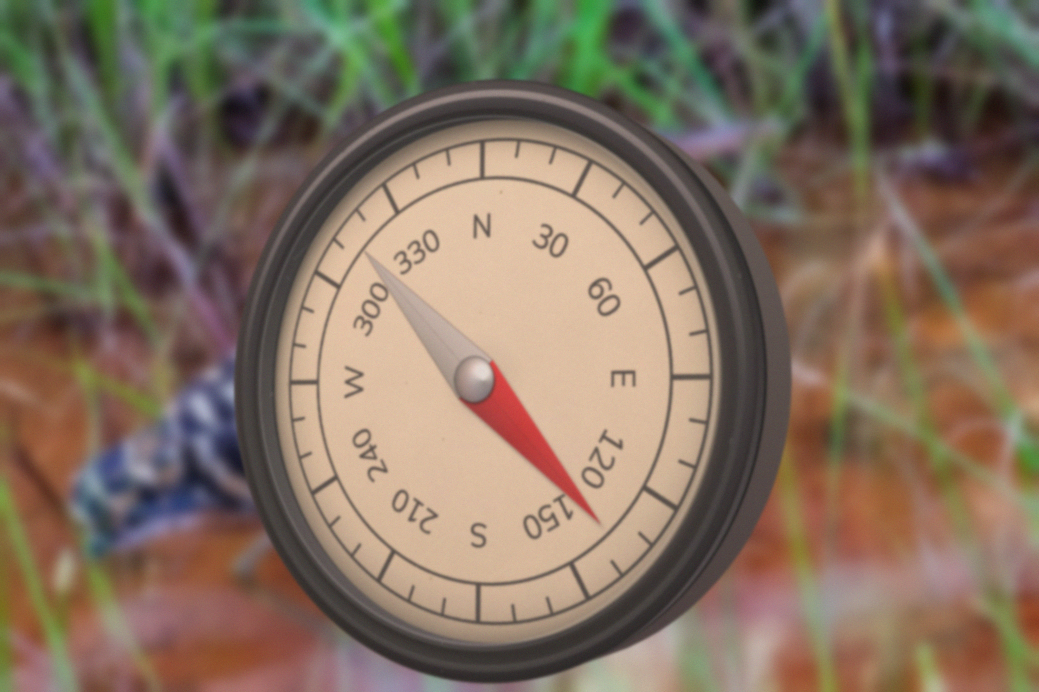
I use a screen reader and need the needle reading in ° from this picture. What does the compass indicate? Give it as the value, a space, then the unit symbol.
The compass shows 135 °
